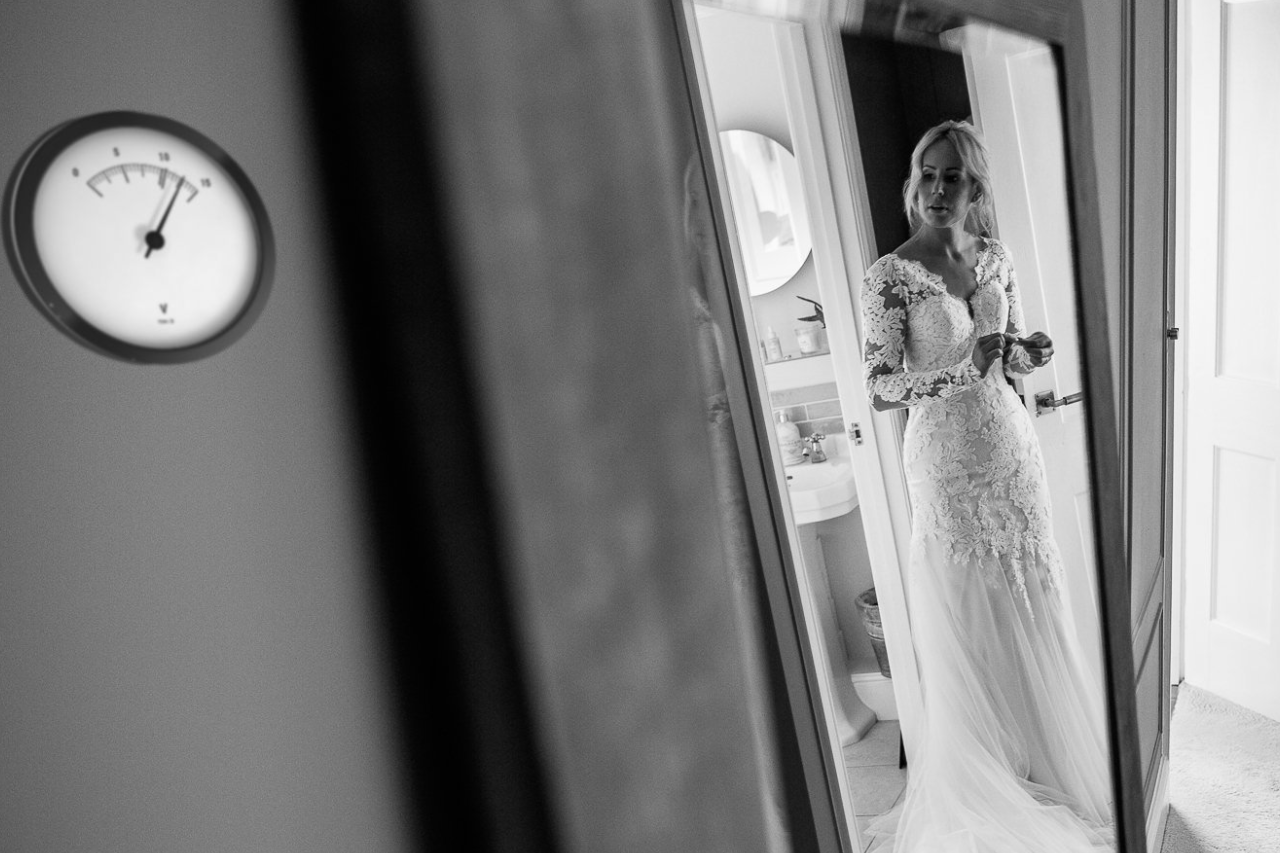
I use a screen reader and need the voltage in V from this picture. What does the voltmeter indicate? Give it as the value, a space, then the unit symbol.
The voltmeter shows 12.5 V
